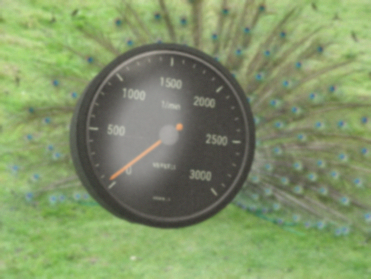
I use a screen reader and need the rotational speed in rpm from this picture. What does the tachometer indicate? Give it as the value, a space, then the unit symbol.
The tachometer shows 50 rpm
